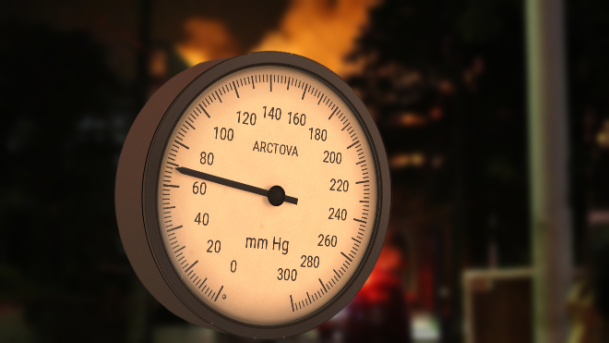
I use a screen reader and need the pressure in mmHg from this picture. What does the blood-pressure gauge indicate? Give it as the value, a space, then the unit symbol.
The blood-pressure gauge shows 68 mmHg
